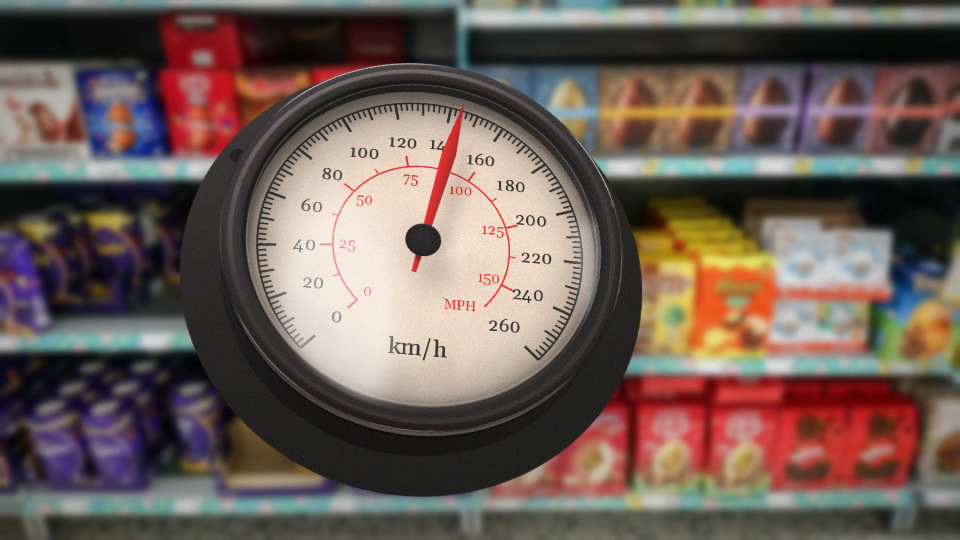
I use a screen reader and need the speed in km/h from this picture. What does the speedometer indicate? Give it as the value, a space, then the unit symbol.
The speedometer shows 144 km/h
